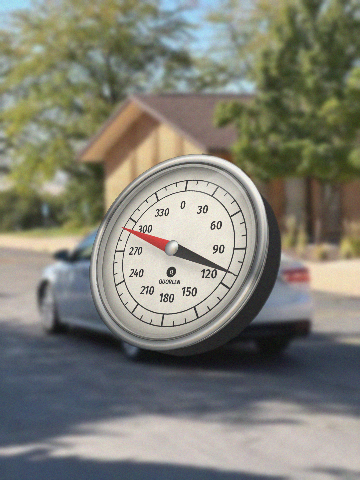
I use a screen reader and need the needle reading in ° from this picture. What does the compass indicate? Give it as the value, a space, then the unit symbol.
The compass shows 290 °
